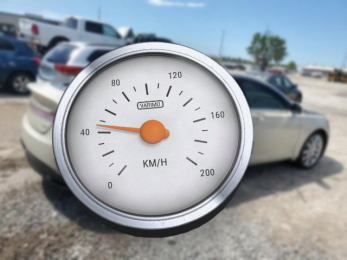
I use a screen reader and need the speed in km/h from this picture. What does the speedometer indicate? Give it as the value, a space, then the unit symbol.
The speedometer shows 45 km/h
